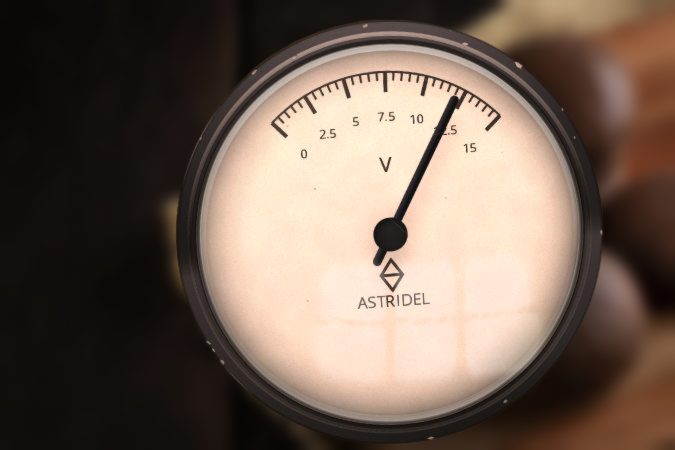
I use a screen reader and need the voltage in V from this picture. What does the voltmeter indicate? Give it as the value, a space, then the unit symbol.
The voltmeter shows 12 V
